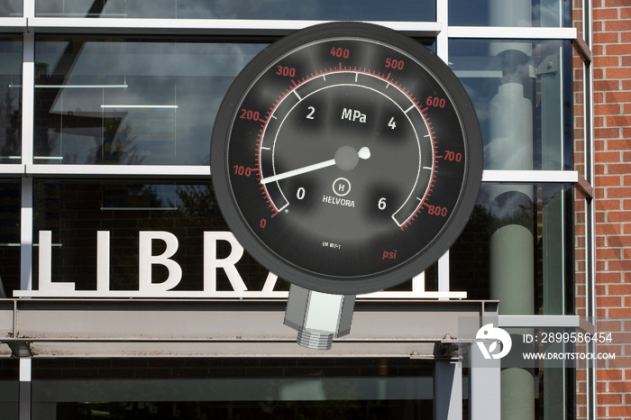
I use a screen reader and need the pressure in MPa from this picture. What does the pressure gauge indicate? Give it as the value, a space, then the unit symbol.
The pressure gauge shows 0.5 MPa
